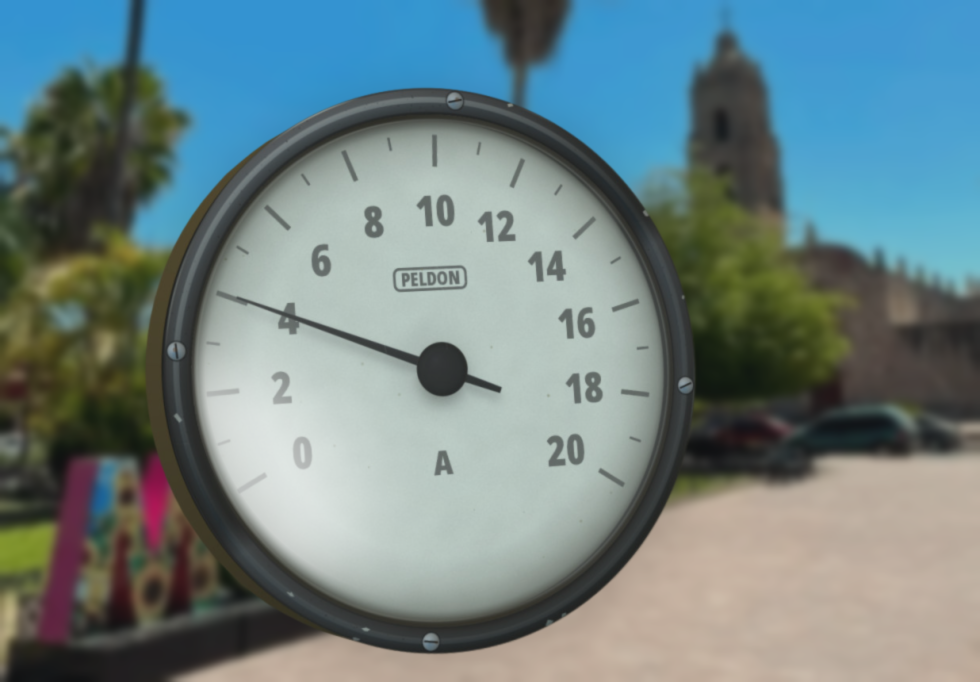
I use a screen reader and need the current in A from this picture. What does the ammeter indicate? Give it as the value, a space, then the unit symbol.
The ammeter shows 4 A
